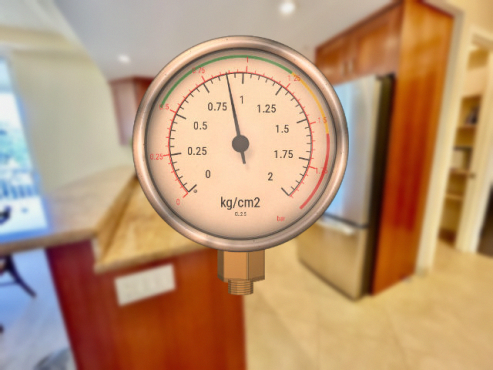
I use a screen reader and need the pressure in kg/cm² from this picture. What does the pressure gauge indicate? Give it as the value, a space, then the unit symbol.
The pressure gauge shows 0.9 kg/cm²
